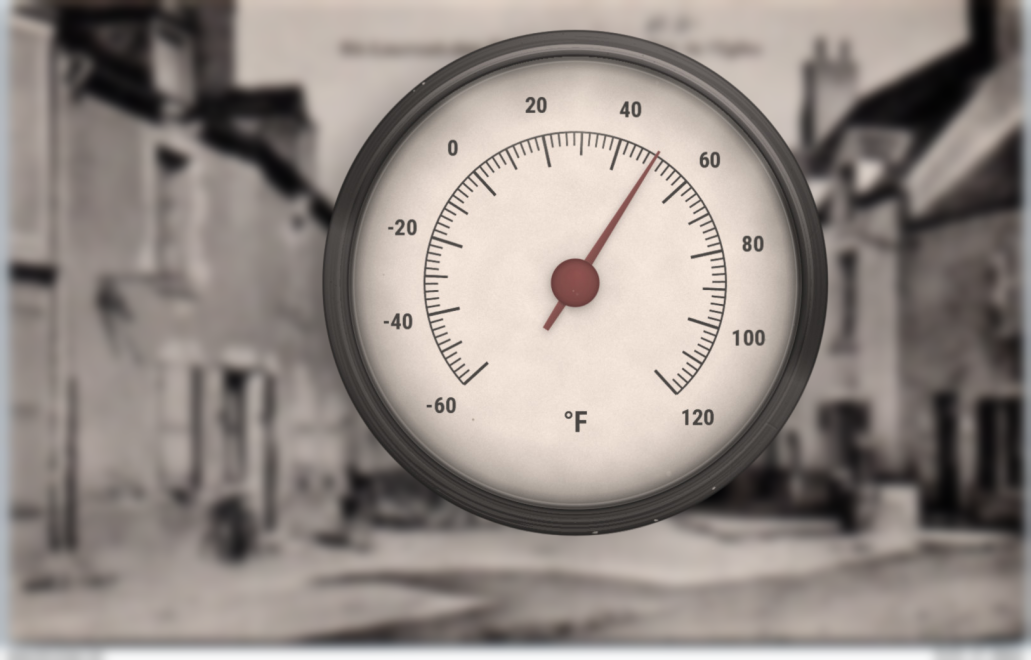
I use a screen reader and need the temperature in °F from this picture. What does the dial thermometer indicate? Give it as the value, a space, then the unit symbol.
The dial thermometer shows 50 °F
